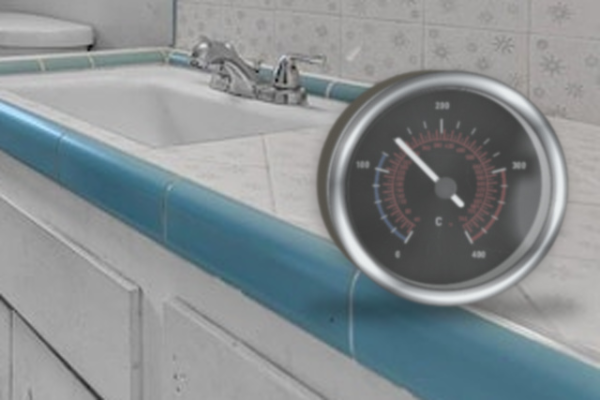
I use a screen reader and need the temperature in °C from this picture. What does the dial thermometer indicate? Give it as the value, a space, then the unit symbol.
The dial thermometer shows 140 °C
